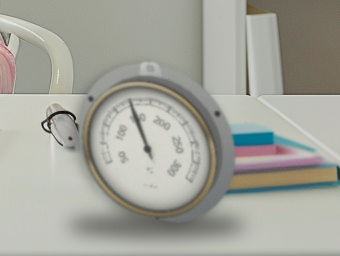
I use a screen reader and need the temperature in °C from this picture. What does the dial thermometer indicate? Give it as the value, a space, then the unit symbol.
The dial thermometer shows 150 °C
